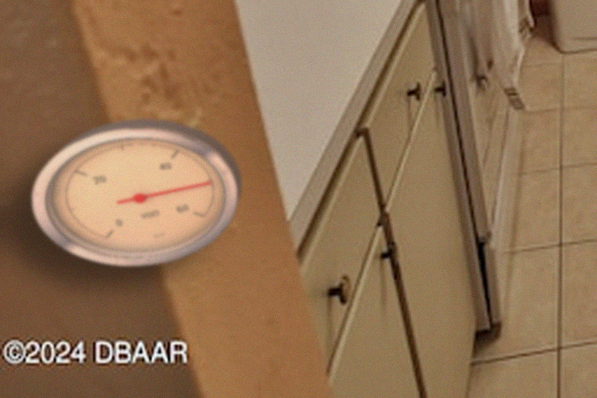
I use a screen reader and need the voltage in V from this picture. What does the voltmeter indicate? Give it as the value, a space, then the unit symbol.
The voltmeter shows 50 V
